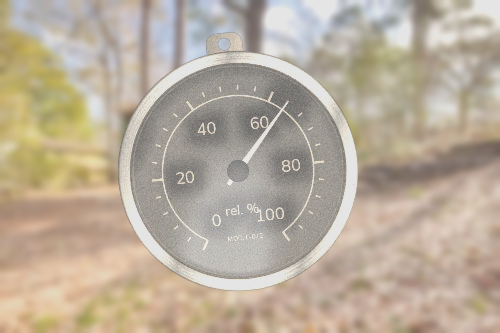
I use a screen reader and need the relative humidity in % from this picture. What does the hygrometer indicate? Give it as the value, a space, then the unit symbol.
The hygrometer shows 64 %
